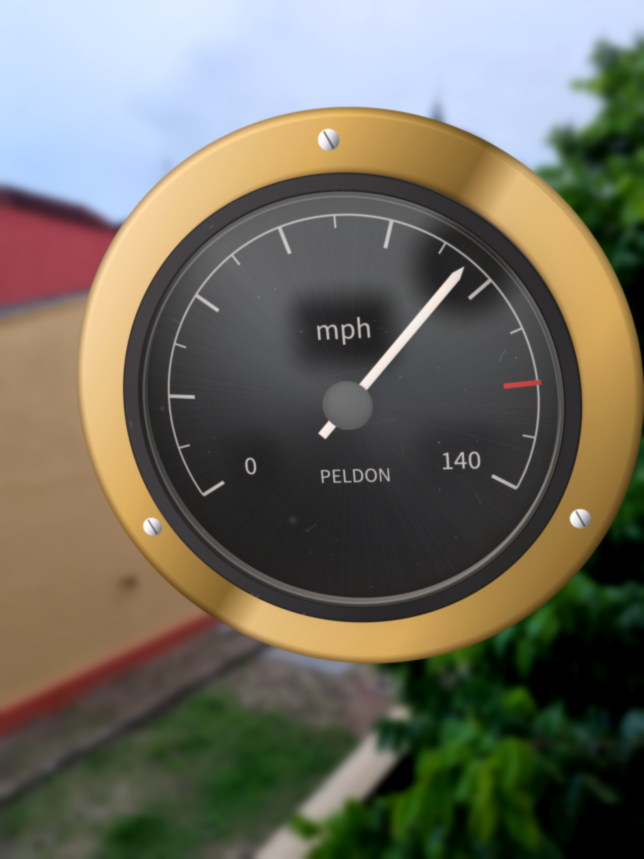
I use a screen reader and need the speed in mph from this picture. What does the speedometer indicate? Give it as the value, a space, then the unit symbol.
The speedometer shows 95 mph
